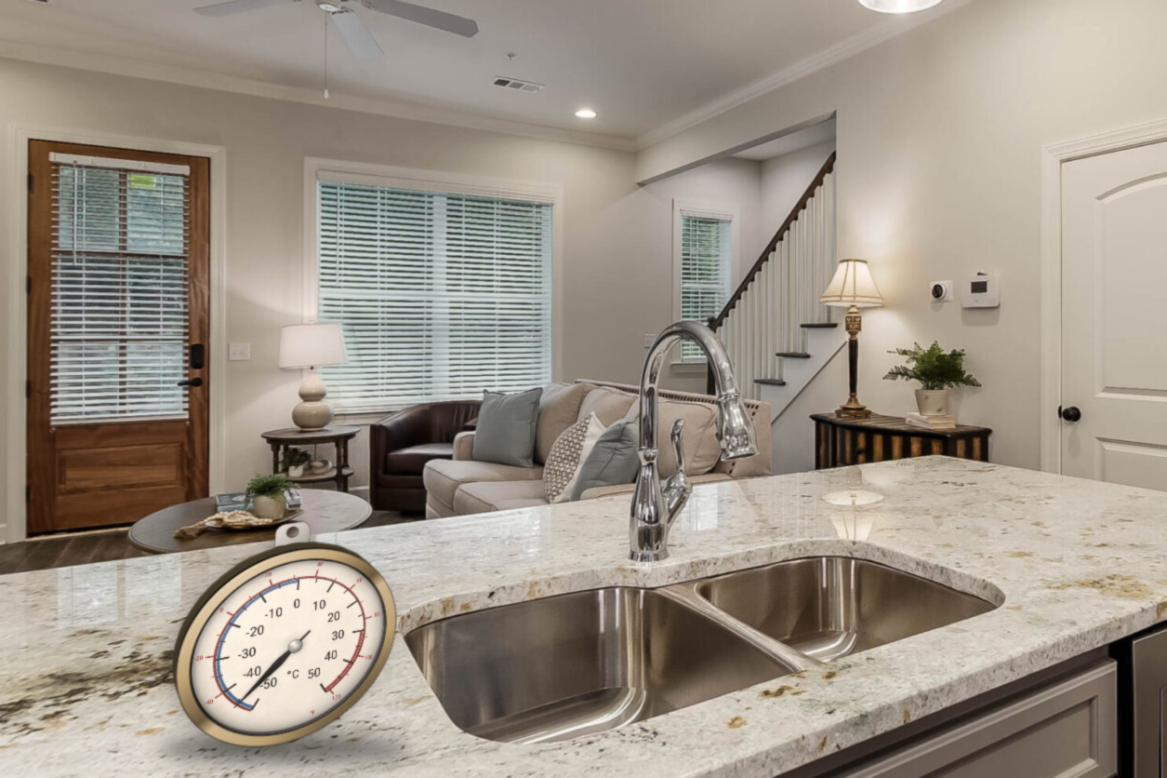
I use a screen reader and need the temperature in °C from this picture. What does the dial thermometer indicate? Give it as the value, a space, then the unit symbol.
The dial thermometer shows -45 °C
